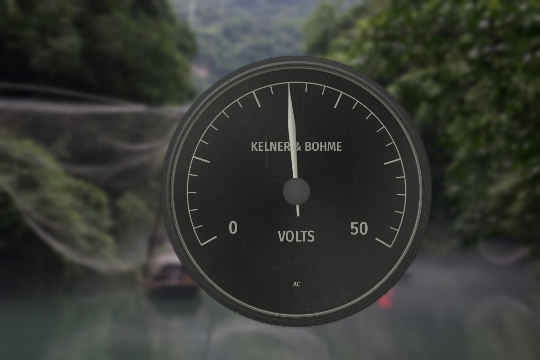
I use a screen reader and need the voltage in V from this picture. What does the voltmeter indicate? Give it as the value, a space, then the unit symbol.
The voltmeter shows 24 V
